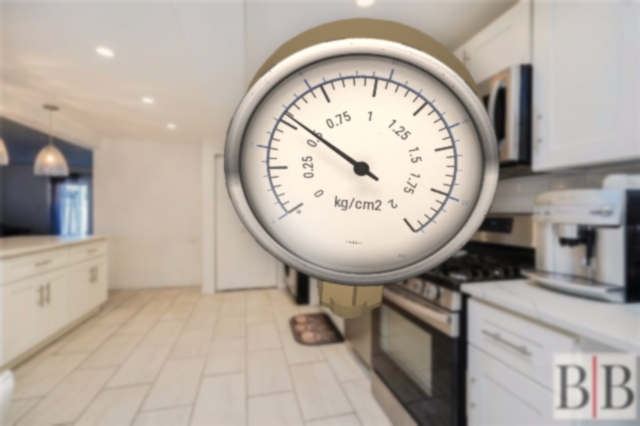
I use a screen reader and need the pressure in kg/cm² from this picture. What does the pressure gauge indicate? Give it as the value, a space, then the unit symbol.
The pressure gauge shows 0.55 kg/cm²
